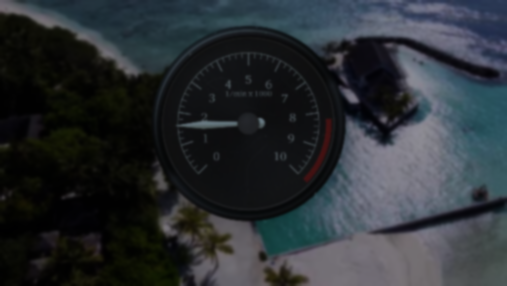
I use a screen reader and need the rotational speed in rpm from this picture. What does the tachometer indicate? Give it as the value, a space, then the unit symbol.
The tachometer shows 1600 rpm
